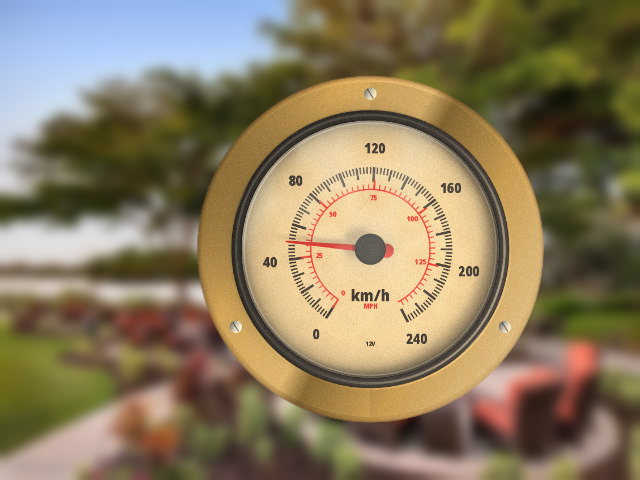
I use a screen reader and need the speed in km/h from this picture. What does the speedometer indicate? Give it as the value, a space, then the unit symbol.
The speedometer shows 50 km/h
